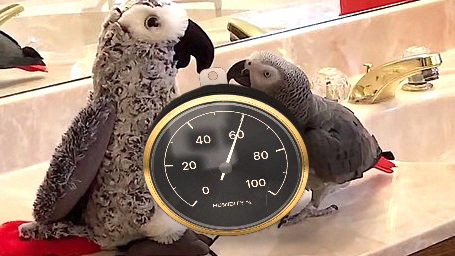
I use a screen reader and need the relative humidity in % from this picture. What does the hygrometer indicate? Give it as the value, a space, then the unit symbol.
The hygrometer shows 60 %
